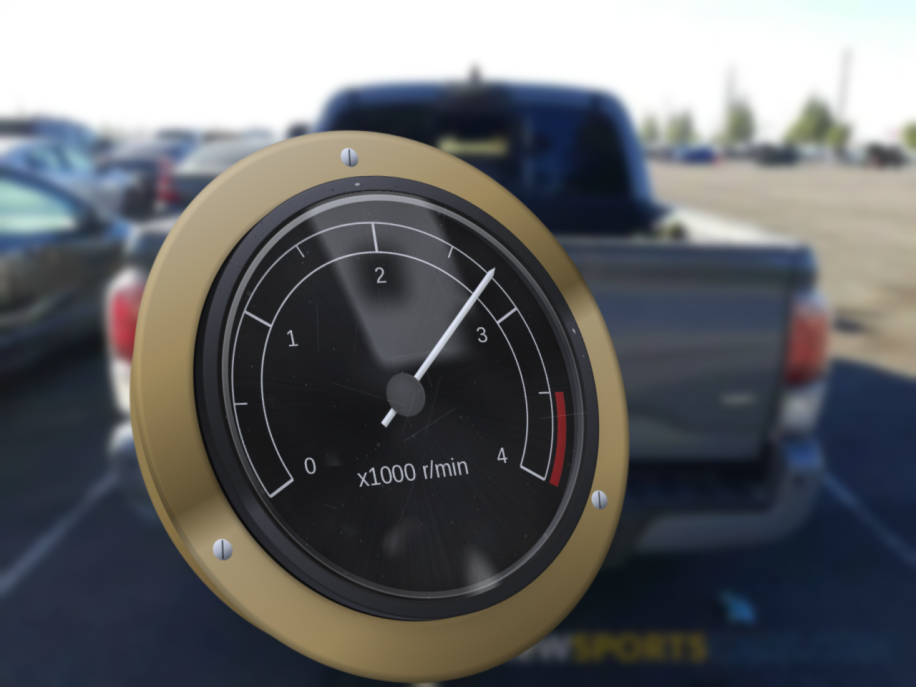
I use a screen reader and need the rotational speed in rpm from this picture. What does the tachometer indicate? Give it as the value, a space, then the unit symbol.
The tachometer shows 2750 rpm
